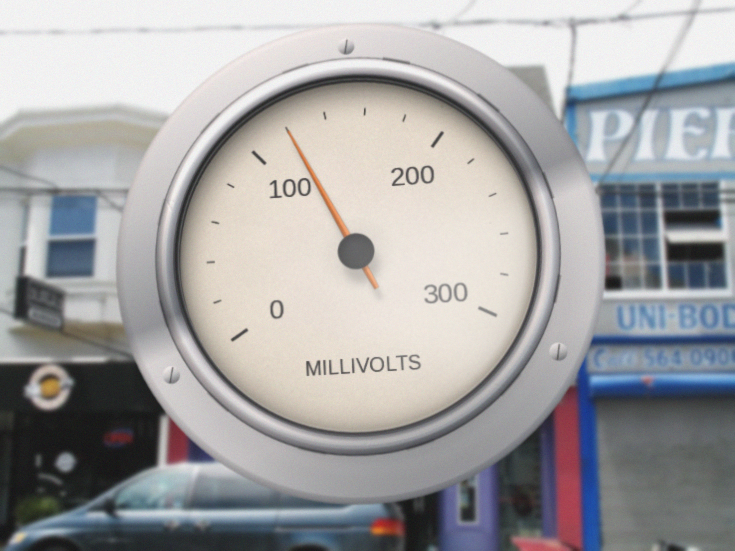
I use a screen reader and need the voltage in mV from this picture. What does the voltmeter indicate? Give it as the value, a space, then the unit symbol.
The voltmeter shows 120 mV
